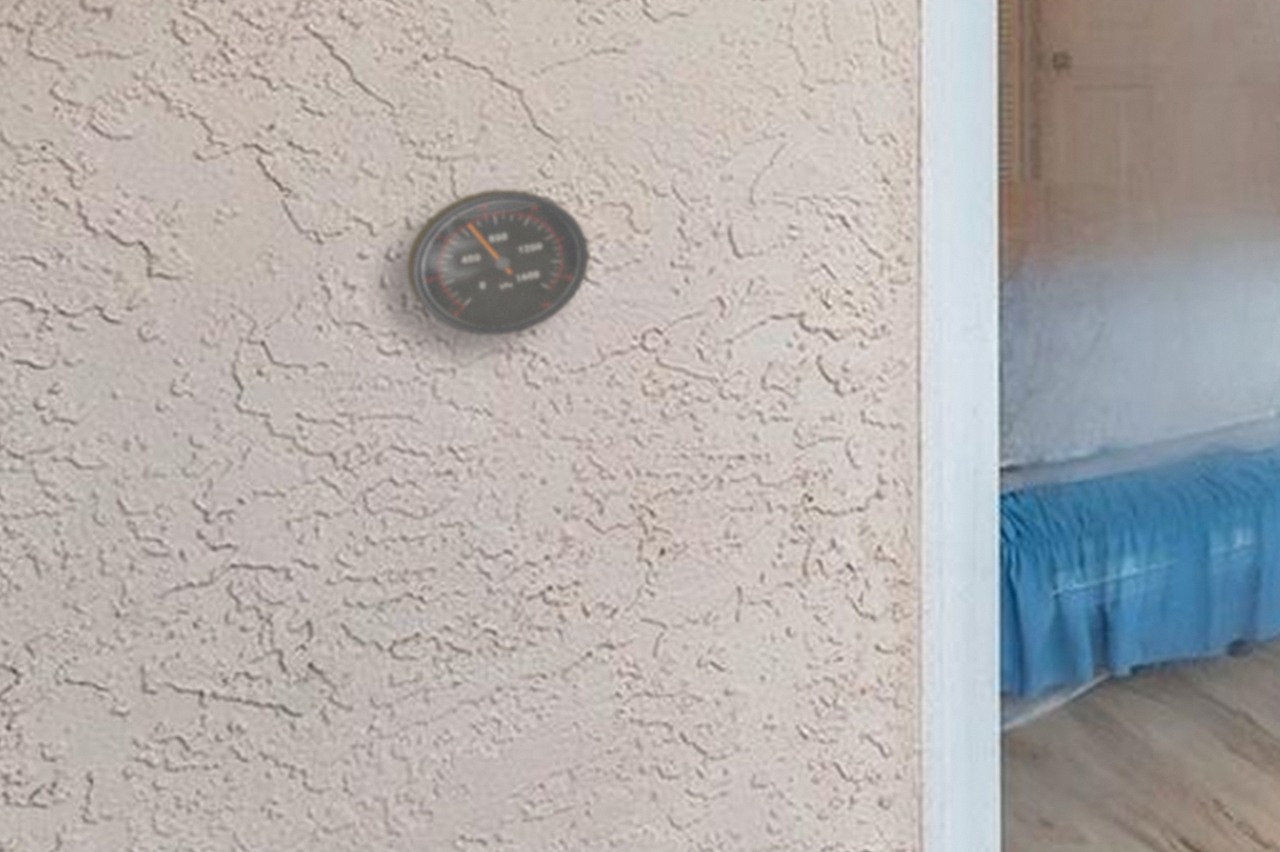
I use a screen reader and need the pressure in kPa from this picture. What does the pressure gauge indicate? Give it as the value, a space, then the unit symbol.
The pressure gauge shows 650 kPa
